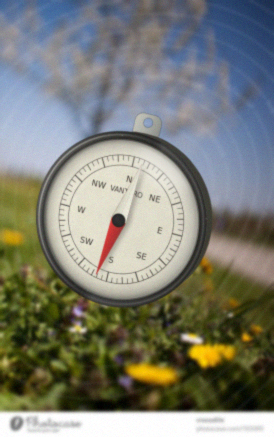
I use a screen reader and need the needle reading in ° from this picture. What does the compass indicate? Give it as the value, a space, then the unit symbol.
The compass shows 190 °
